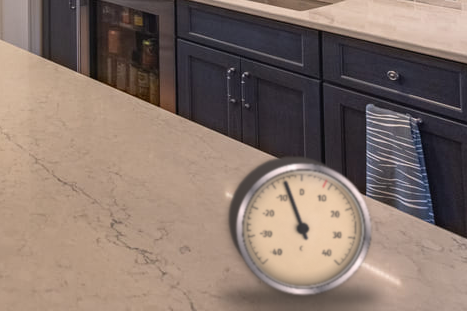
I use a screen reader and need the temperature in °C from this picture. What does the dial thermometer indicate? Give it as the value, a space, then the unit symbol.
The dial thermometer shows -6 °C
